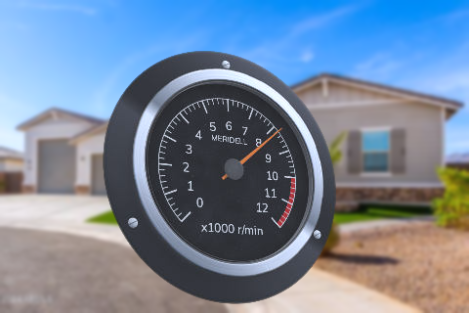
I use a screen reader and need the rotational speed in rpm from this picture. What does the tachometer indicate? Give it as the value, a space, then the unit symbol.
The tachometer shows 8200 rpm
